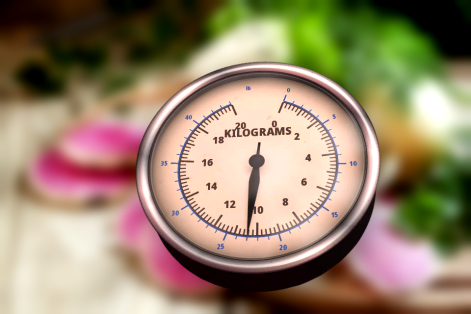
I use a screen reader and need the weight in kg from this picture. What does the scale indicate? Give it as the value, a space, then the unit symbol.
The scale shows 10.4 kg
